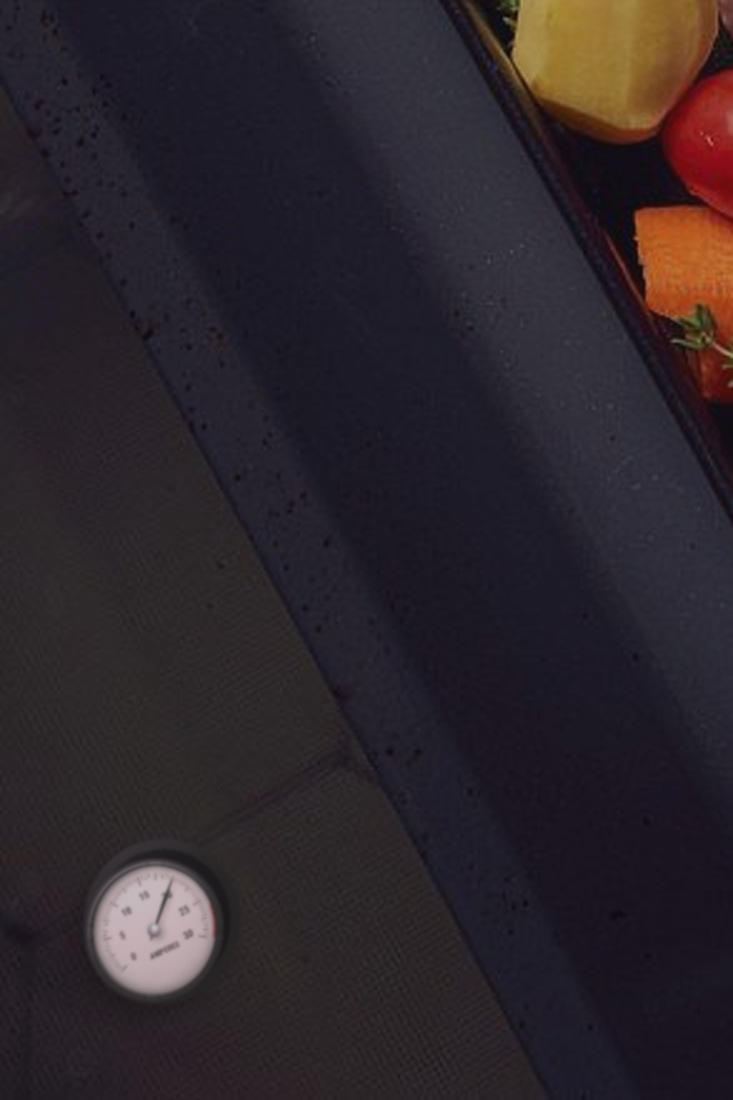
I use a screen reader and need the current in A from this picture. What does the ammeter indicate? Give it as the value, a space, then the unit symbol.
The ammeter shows 20 A
